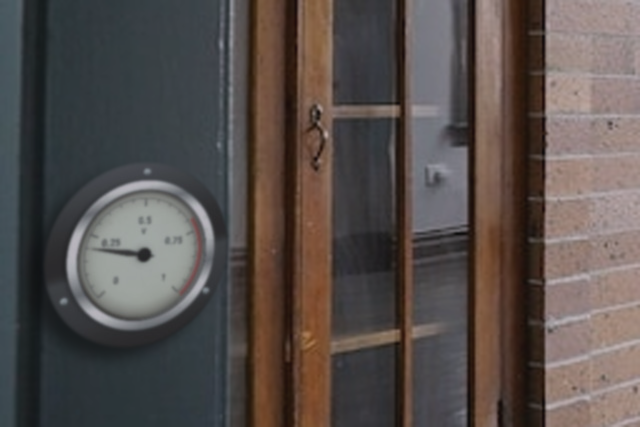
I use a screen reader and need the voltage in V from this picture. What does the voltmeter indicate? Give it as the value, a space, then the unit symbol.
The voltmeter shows 0.2 V
